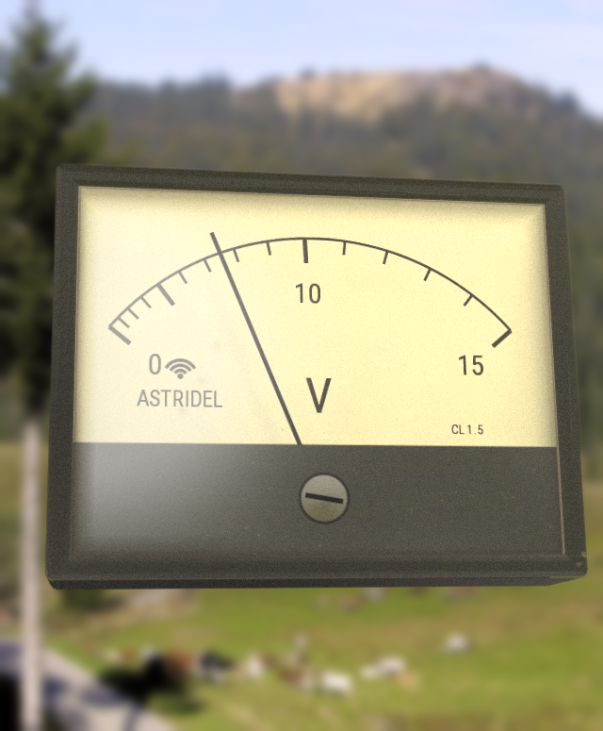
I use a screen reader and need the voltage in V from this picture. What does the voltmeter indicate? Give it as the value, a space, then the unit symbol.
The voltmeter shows 7.5 V
